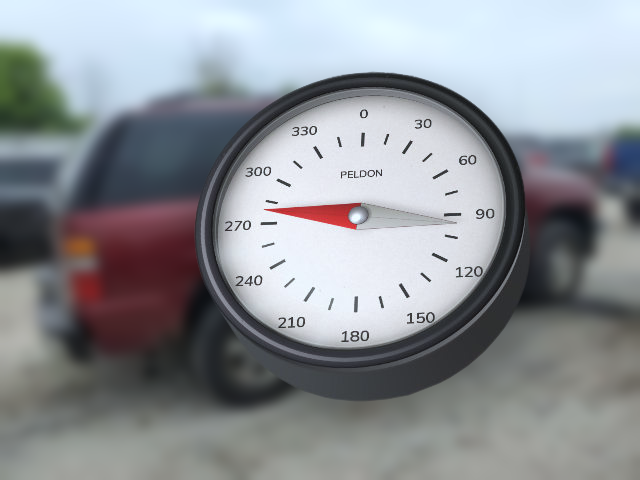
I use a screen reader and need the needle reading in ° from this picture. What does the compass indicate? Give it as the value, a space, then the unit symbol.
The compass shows 277.5 °
